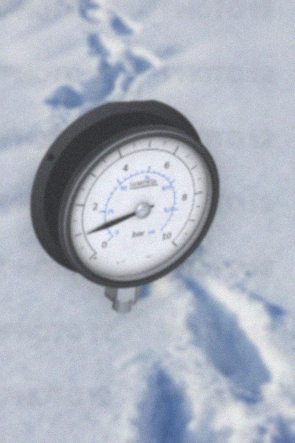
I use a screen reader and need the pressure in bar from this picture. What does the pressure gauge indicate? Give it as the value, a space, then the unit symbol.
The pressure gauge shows 1 bar
